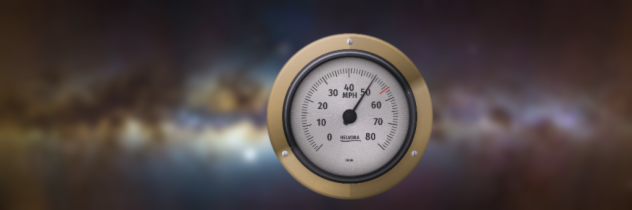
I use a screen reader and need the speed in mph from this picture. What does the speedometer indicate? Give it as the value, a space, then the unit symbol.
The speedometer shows 50 mph
